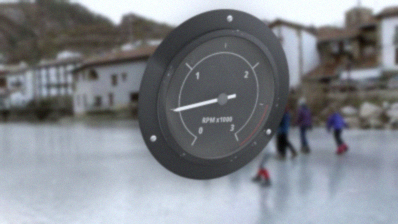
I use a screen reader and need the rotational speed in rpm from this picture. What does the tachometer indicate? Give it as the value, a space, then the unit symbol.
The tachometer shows 500 rpm
